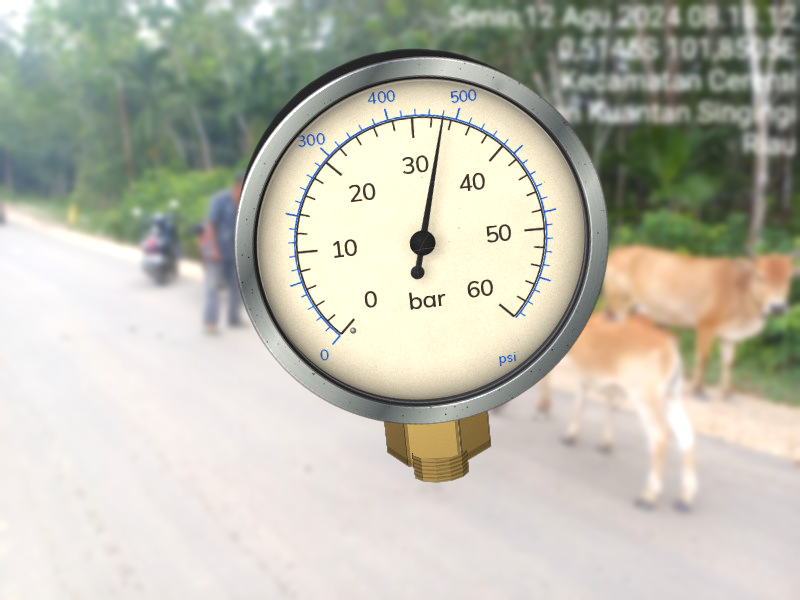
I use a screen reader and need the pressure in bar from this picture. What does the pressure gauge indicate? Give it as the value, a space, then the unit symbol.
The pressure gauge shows 33 bar
